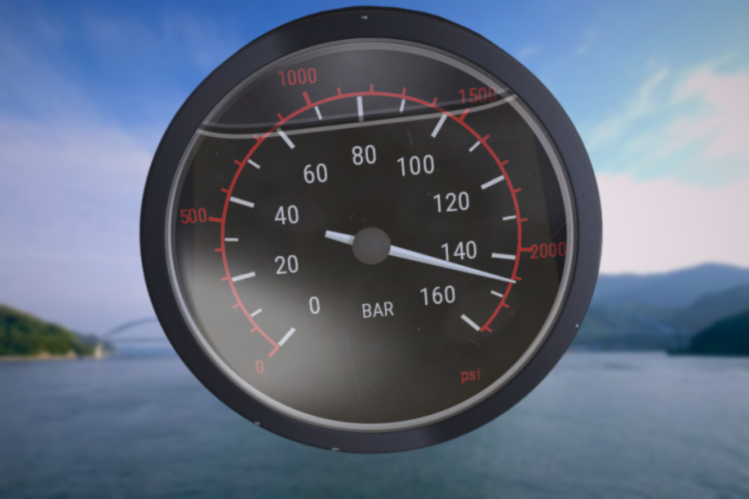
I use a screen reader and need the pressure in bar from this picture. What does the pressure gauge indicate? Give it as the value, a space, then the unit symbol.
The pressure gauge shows 145 bar
